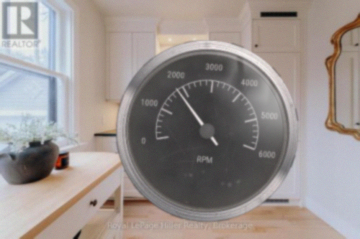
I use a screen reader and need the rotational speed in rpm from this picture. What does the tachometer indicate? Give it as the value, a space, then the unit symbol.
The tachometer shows 1800 rpm
